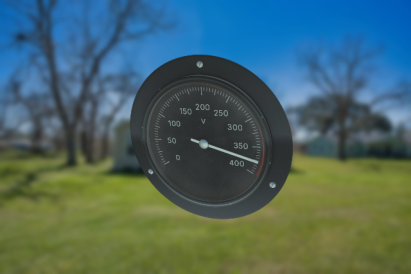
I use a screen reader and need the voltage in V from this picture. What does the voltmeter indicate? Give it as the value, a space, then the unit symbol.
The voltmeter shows 375 V
